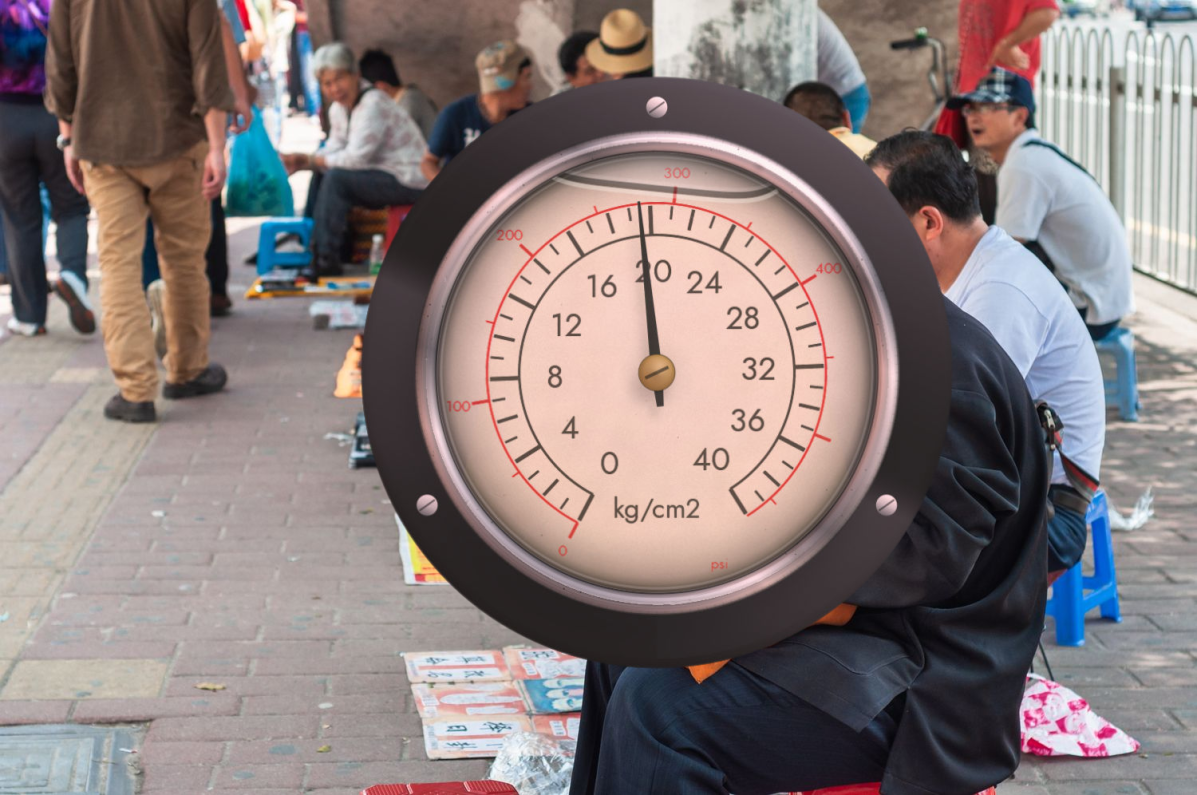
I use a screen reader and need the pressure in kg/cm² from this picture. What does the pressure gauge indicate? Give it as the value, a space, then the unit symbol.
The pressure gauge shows 19.5 kg/cm²
